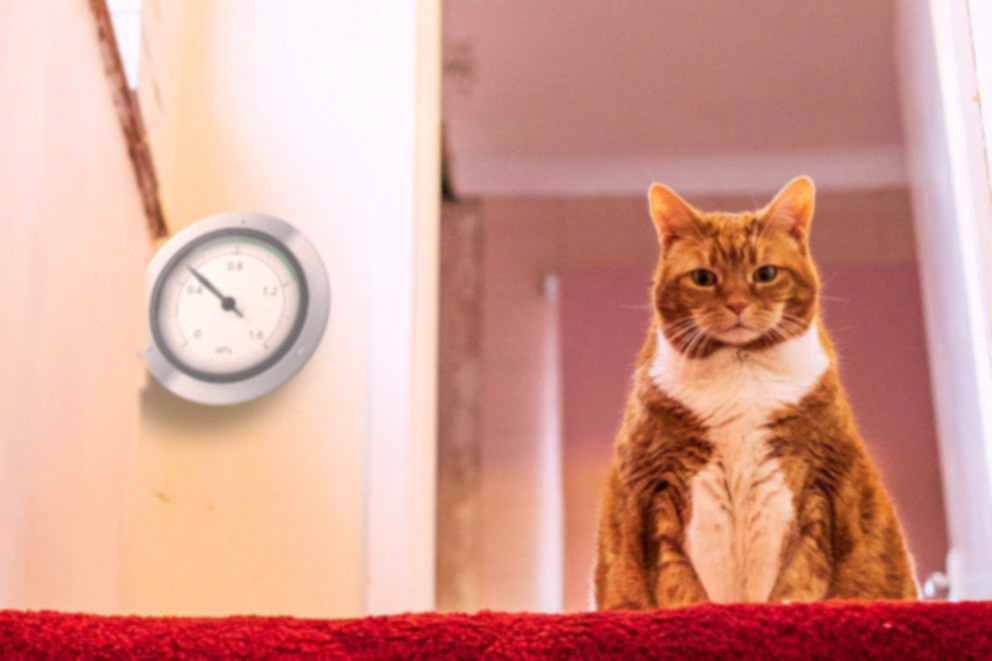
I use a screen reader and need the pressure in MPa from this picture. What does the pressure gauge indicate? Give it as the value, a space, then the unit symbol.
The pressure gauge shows 0.5 MPa
